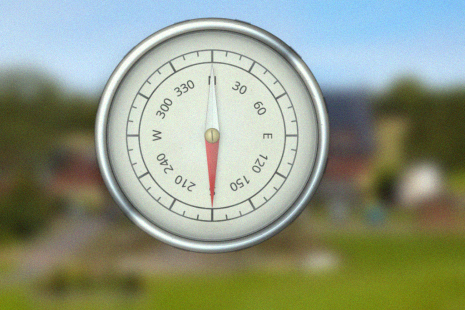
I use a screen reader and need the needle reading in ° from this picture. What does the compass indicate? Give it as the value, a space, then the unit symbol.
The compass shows 180 °
